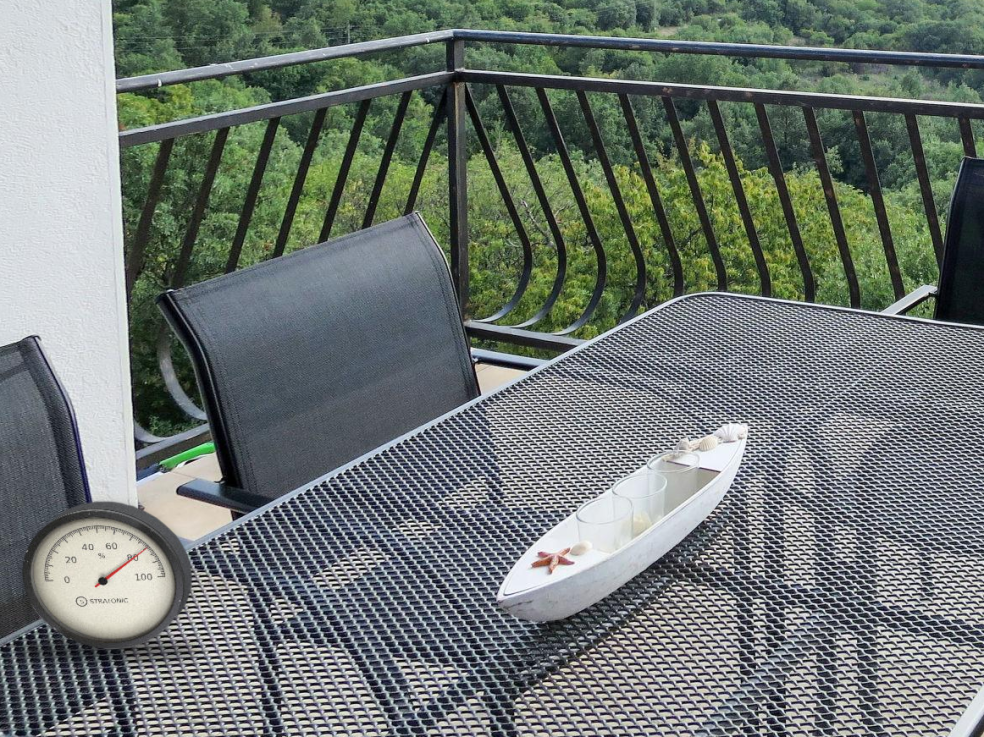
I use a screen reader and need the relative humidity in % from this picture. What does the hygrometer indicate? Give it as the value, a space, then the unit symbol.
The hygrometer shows 80 %
